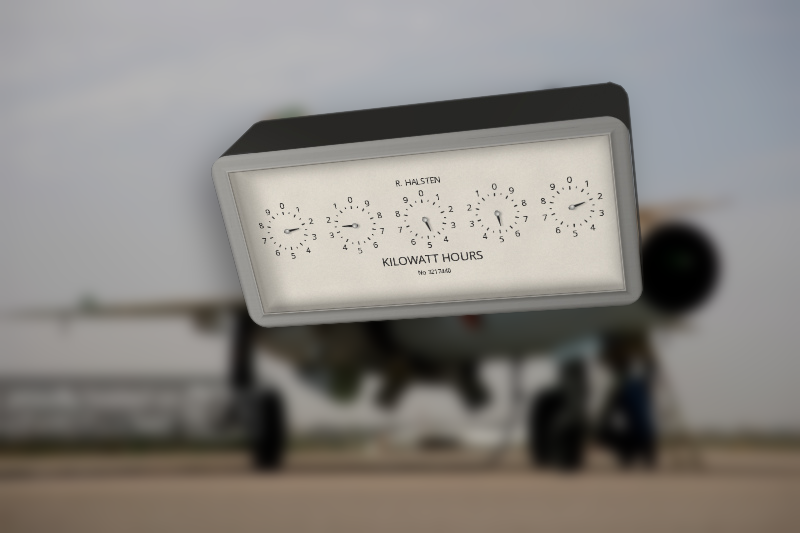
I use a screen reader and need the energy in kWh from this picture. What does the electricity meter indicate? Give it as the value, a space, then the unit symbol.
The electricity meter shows 22452 kWh
